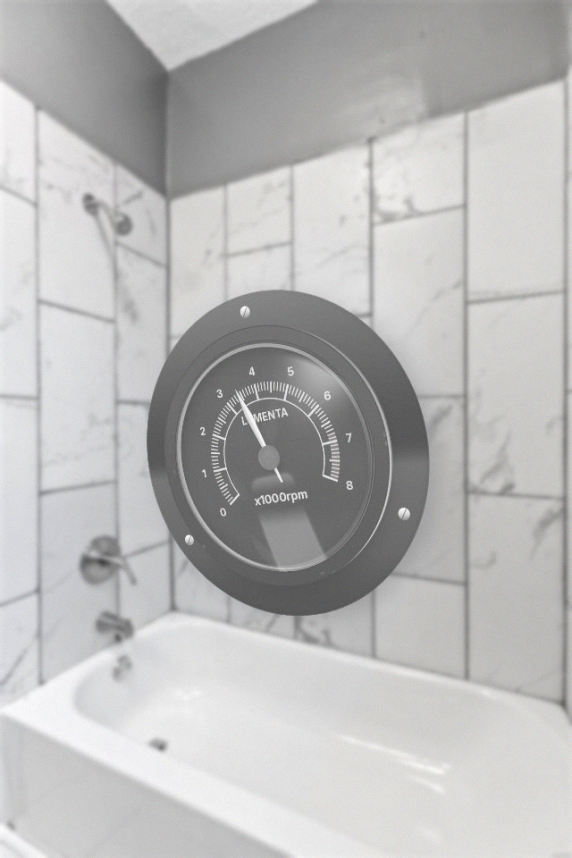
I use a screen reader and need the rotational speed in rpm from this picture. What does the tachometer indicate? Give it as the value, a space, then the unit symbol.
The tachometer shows 3500 rpm
